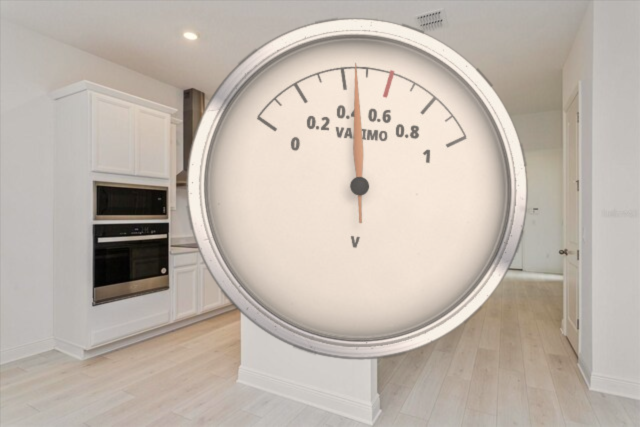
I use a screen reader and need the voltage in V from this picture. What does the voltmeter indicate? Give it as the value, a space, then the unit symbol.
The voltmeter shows 0.45 V
